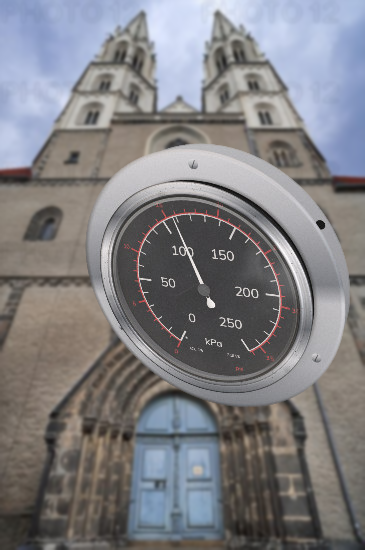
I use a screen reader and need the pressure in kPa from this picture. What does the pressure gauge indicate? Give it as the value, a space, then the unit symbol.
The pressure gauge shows 110 kPa
